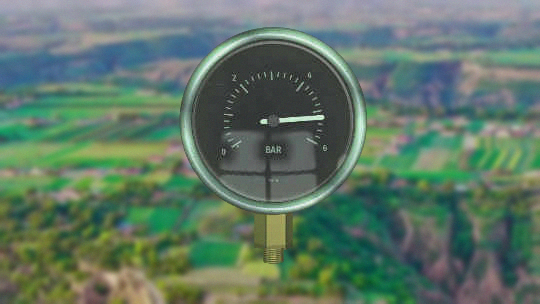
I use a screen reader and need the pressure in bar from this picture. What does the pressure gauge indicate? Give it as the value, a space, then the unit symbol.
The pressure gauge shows 5.2 bar
